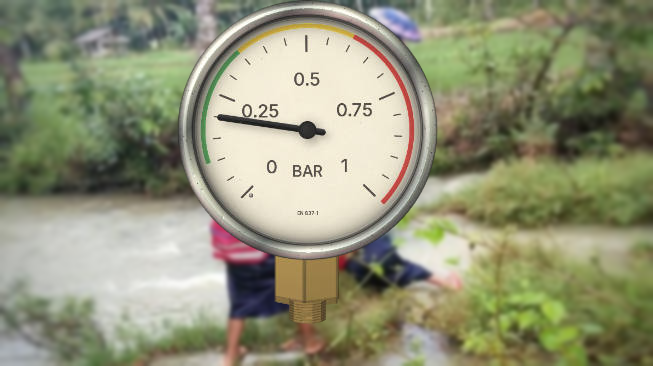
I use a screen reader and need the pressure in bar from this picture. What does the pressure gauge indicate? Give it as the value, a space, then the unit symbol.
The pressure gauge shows 0.2 bar
